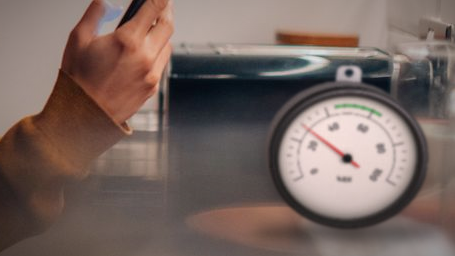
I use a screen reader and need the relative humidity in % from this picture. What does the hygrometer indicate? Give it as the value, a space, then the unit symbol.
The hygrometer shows 28 %
